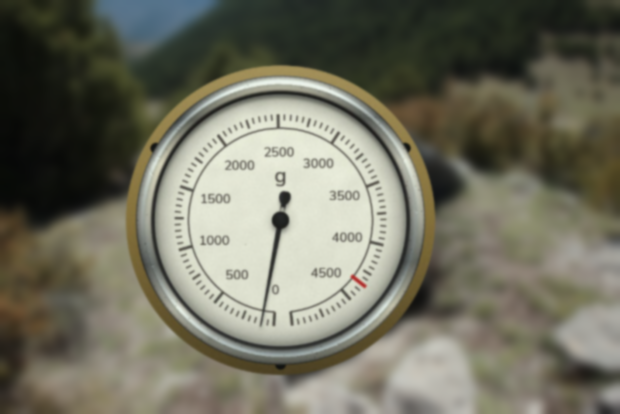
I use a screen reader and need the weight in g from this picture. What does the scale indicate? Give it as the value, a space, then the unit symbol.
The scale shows 100 g
